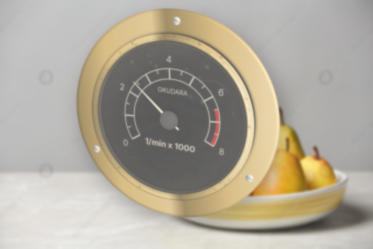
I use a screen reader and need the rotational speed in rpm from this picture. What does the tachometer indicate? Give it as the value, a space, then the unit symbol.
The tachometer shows 2500 rpm
